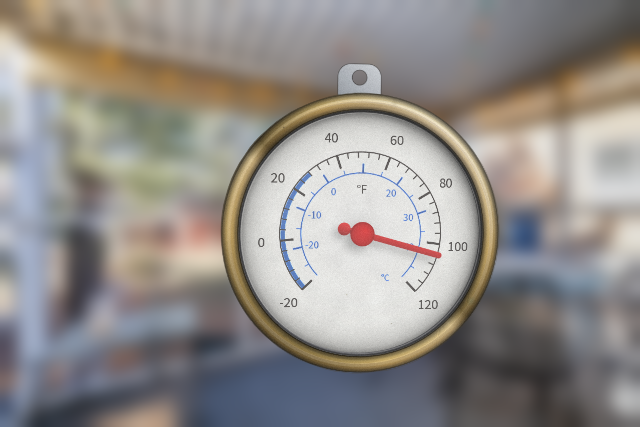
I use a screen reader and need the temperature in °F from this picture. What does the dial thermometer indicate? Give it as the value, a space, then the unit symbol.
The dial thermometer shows 104 °F
